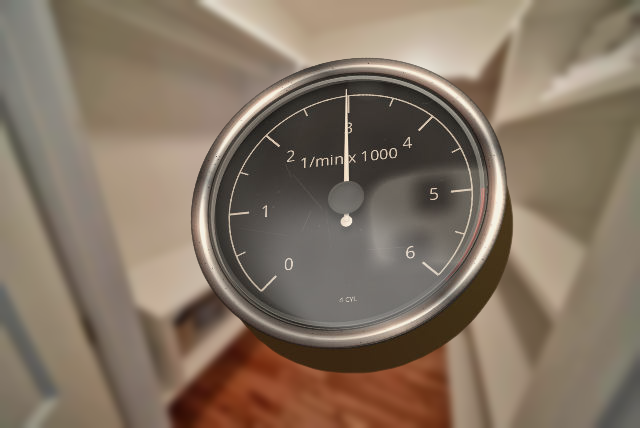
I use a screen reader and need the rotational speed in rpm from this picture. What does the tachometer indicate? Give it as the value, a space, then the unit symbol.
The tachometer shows 3000 rpm
